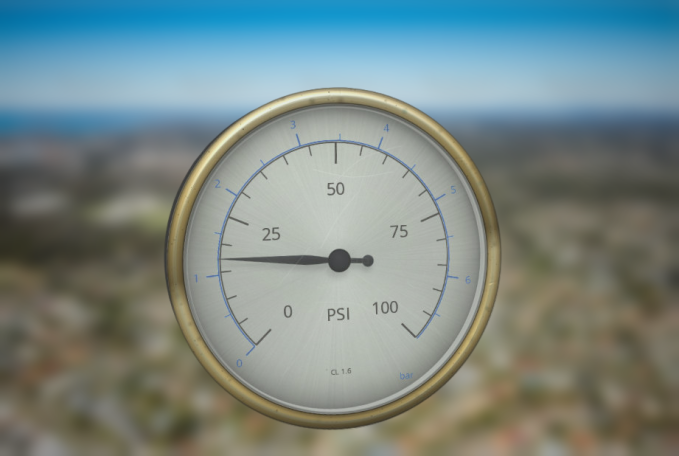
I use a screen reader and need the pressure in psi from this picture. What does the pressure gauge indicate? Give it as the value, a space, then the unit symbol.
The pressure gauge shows 17.5 psi
